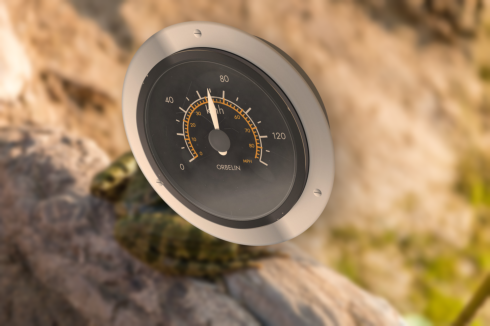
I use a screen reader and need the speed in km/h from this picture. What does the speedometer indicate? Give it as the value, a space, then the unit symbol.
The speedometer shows 70 km/h
